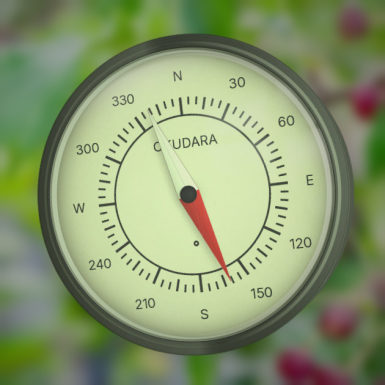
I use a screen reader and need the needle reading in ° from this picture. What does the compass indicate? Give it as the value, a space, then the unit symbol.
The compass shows 160 °
